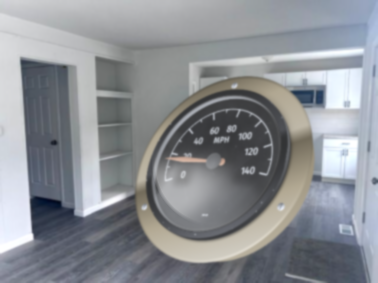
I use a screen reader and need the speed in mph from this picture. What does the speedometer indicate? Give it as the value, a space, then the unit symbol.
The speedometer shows 15 mph
